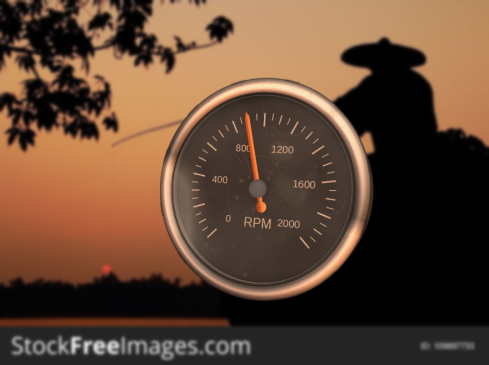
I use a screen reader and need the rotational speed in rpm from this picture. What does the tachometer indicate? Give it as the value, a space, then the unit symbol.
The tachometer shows 900 rpm
